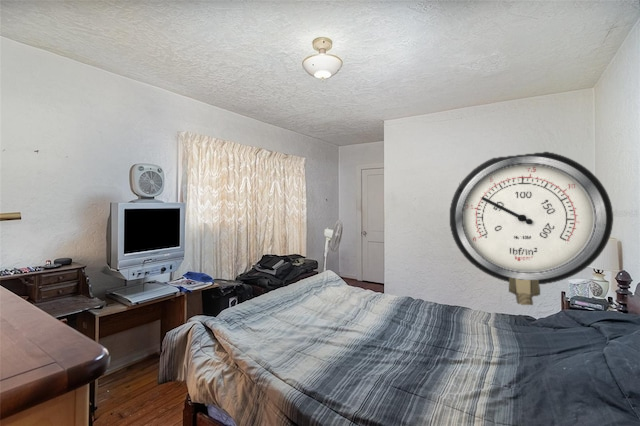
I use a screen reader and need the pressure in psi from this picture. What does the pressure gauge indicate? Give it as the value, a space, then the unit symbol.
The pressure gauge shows 50 psi
